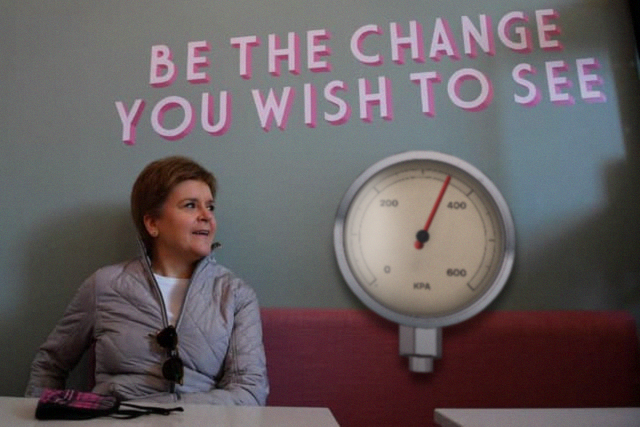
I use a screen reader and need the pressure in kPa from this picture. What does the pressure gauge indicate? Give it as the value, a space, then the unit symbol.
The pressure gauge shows 350 kPa
